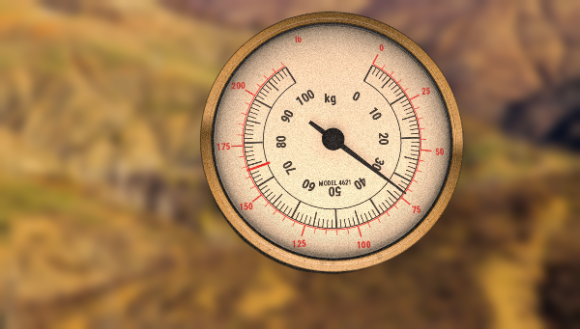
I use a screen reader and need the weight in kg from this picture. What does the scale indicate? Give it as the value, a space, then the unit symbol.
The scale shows 33 kg
